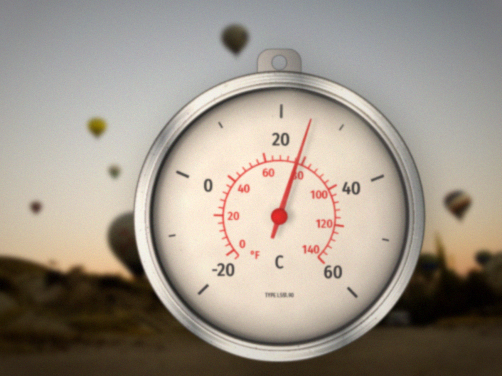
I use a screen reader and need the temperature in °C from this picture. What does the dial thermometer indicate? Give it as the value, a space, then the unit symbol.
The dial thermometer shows 25 °C
